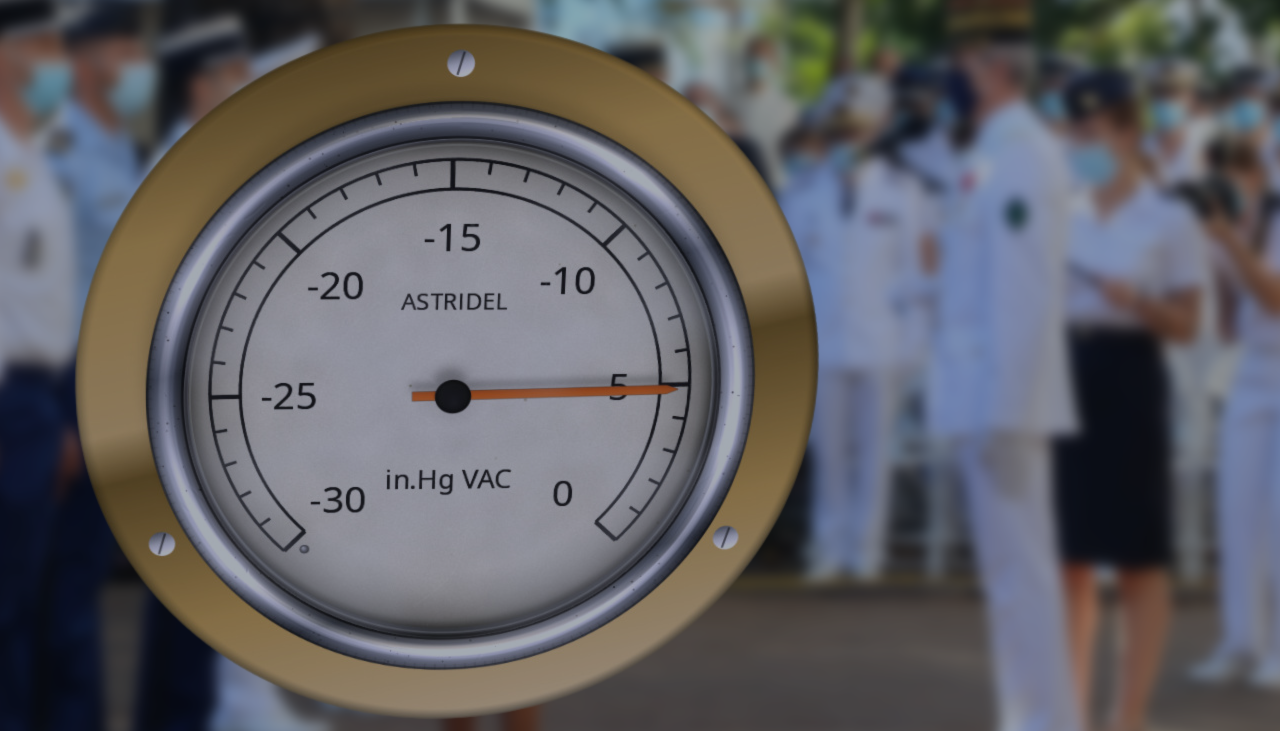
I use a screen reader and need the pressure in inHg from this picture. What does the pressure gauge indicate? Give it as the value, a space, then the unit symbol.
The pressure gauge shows -5 inHg
